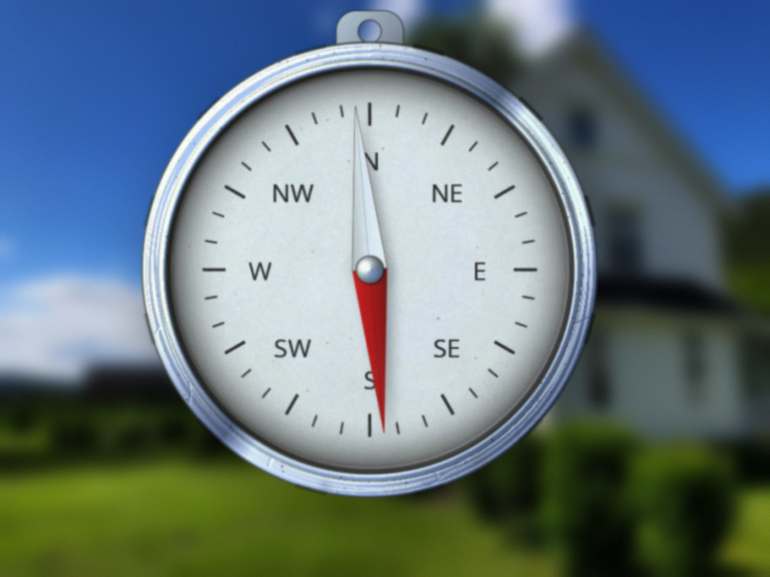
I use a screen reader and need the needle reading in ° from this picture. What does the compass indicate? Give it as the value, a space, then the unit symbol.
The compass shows 175 °
